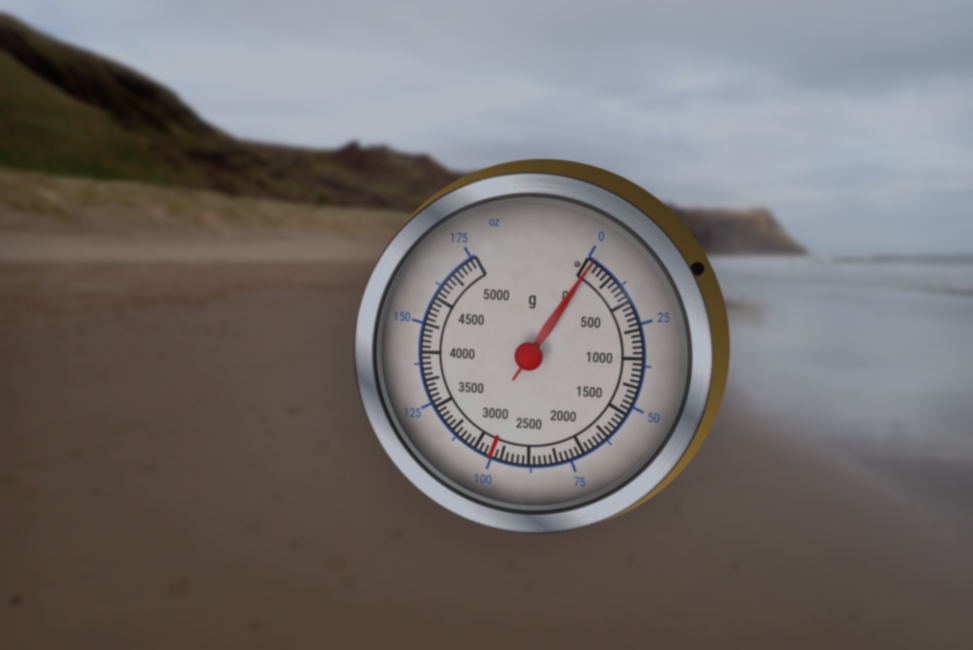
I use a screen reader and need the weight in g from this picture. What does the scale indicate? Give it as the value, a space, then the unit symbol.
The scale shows 50 g
